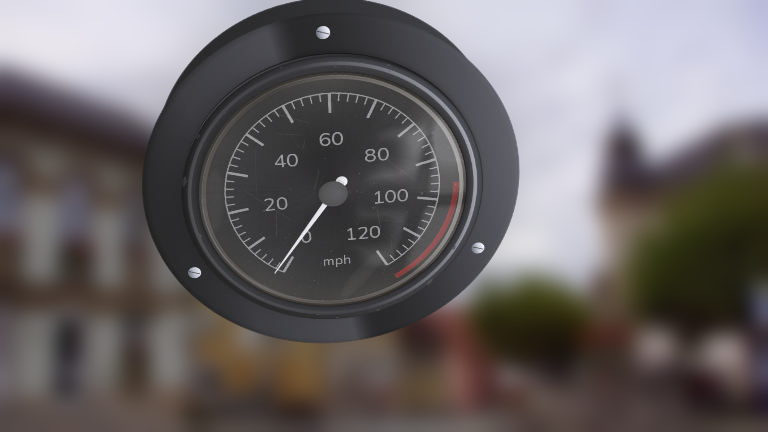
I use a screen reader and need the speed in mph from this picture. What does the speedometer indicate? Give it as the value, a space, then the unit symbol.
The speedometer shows 2 mph
